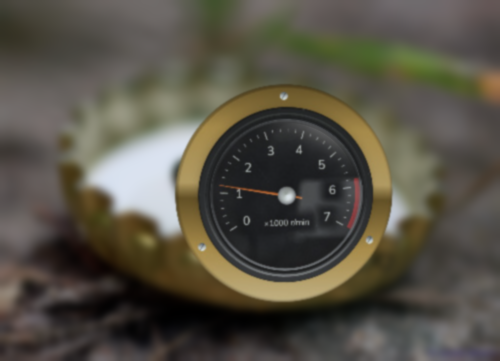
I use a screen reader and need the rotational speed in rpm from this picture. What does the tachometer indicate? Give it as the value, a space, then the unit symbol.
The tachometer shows 1200 rpm
